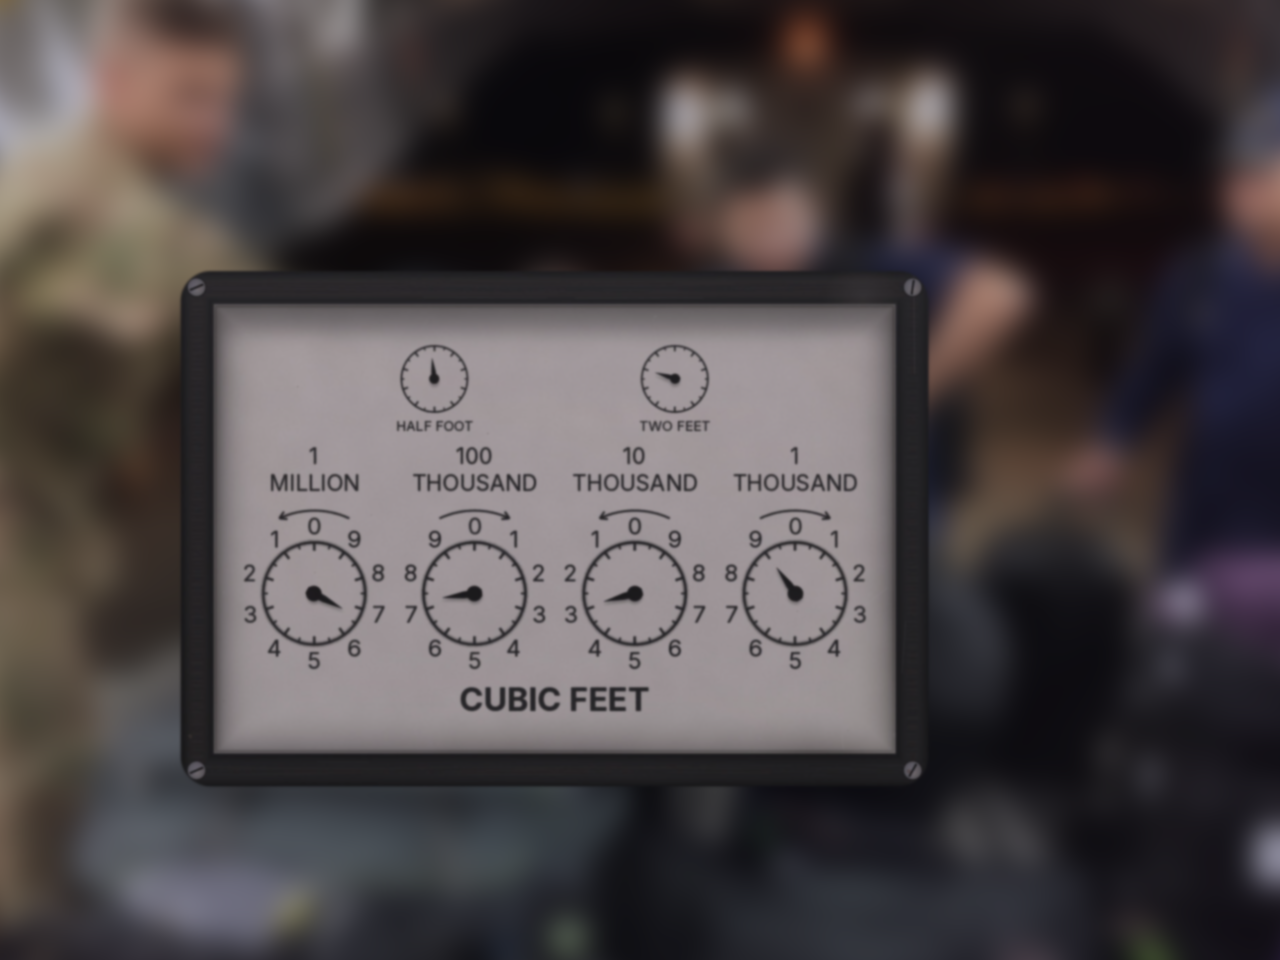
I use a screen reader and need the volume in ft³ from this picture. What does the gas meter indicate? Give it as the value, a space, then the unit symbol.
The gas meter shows 672900 ft³
